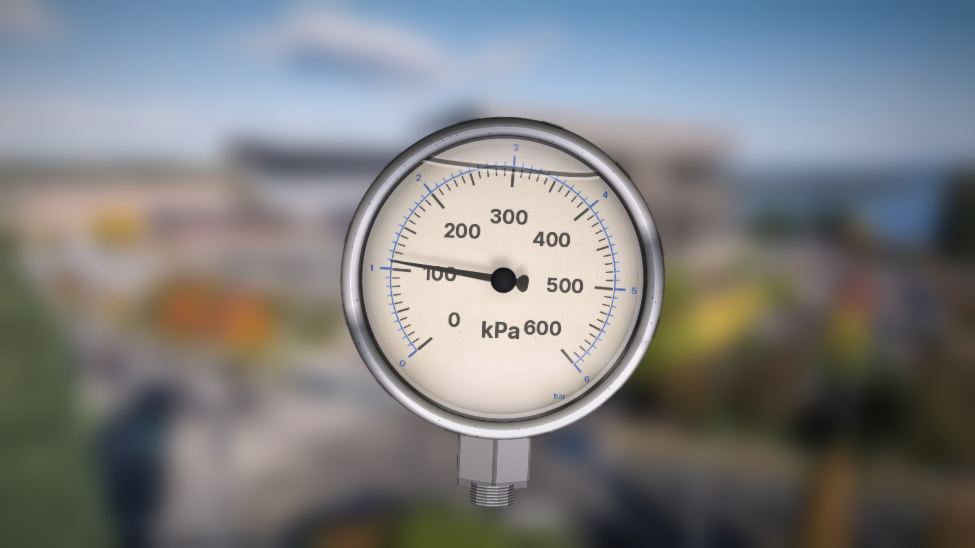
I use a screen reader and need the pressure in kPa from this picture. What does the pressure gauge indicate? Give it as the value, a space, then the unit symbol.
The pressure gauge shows 110 kPa
